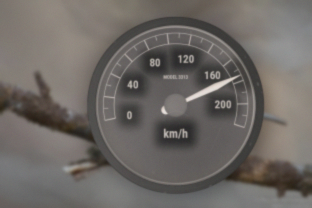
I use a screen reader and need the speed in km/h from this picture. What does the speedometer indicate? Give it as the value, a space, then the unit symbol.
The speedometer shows 175 km/h
